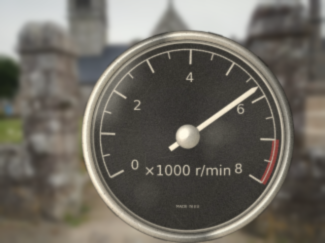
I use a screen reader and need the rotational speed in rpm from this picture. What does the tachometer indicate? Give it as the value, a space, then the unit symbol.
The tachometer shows 5750 rpm
